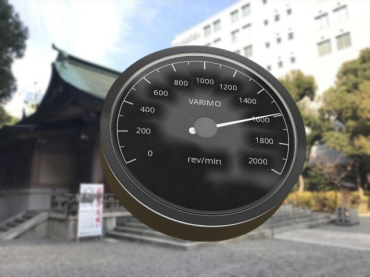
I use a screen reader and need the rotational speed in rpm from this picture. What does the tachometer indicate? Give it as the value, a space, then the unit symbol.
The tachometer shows 1600 rpm
